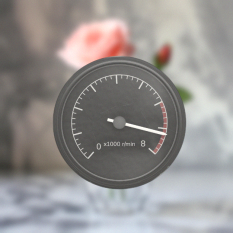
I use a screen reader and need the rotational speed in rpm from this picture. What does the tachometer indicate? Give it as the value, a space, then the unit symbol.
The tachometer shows 7200 rpm
